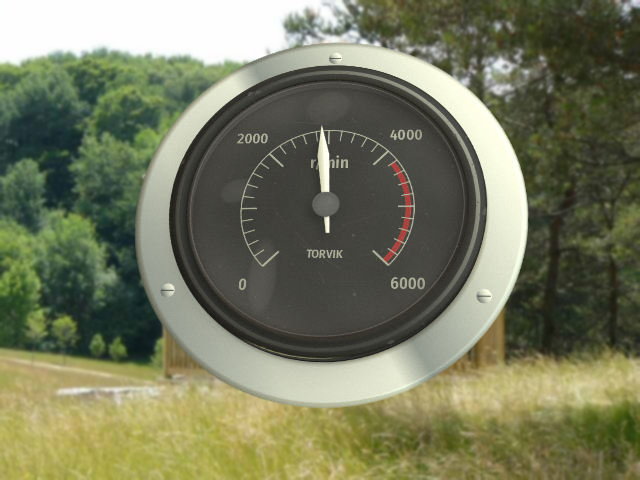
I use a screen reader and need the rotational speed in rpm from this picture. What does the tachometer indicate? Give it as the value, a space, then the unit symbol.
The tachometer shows 2900 rpm
